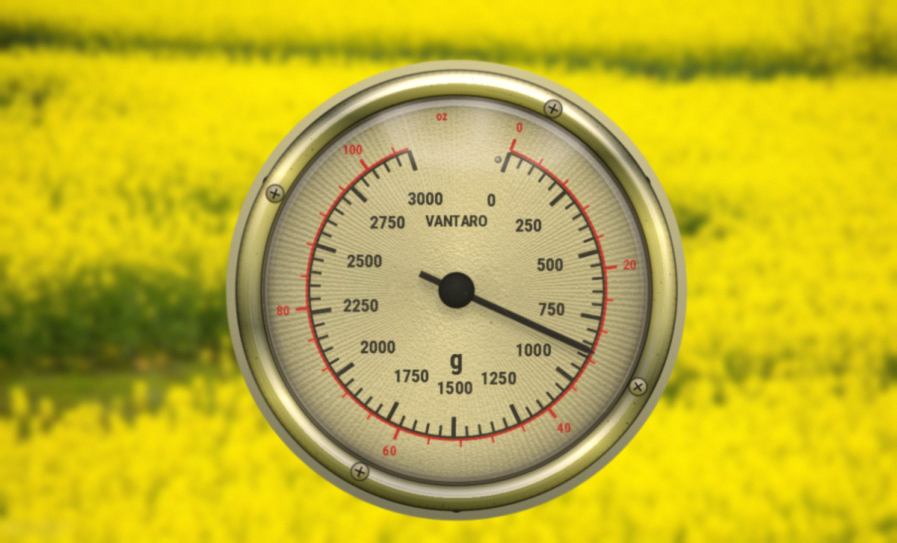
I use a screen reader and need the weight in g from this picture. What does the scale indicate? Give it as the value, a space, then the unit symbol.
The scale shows 875 g
